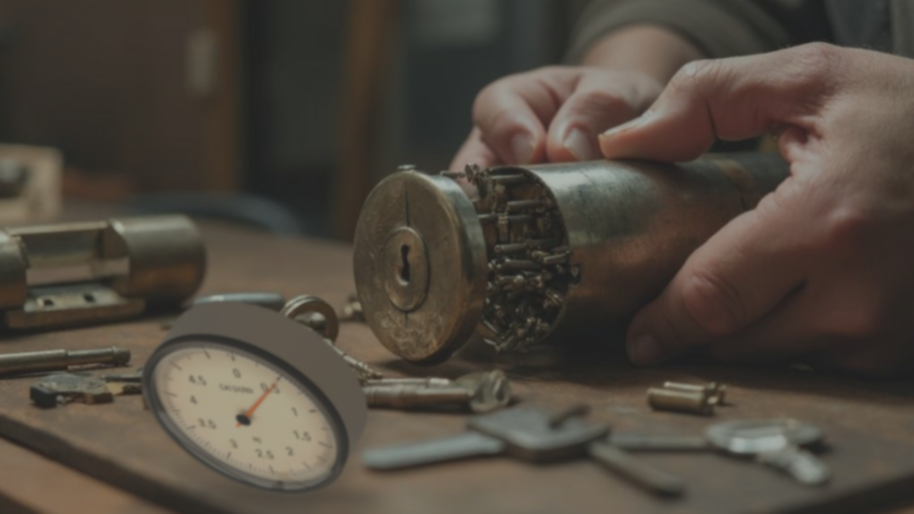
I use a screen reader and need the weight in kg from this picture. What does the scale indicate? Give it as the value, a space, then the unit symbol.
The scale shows 0.5 kg
